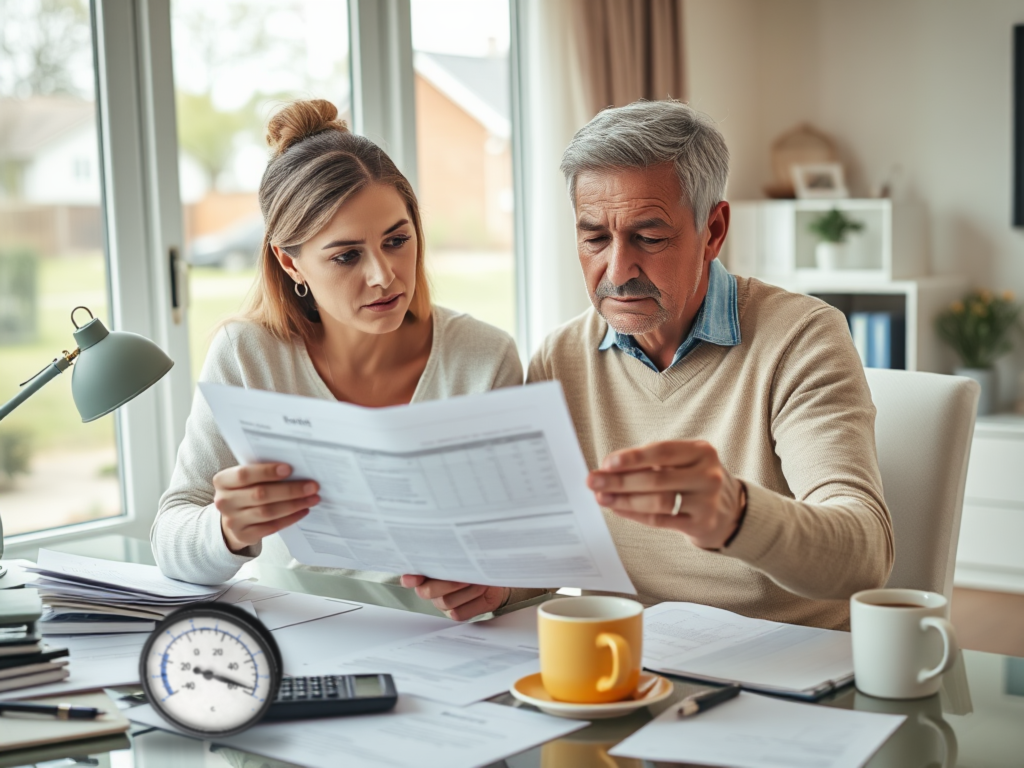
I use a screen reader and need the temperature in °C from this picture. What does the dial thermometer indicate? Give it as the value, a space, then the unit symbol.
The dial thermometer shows 56 °C
